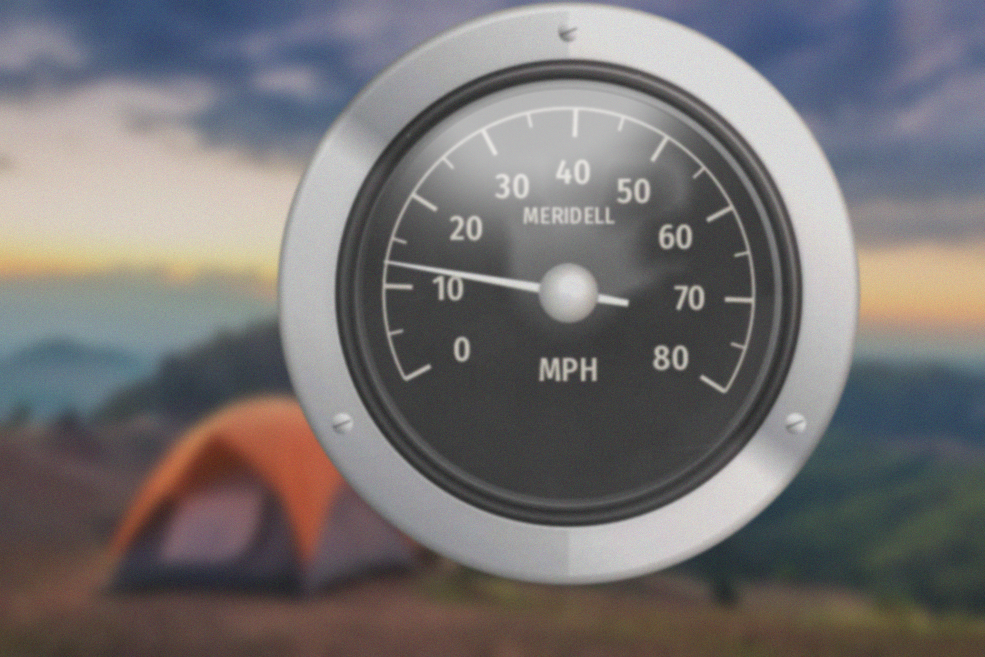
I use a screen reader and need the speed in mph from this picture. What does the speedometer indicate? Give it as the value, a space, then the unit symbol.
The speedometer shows 12.5 mph
